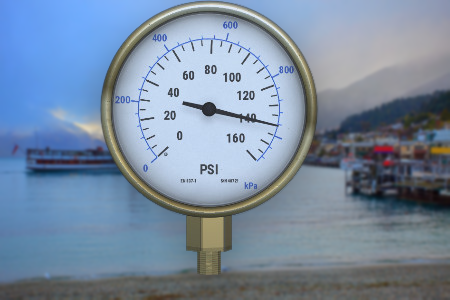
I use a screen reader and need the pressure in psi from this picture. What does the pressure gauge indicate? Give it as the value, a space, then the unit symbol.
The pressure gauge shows 140 psi
